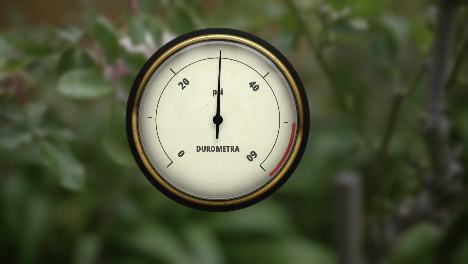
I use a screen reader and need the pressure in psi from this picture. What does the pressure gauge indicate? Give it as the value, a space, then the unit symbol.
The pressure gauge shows 30 psi
